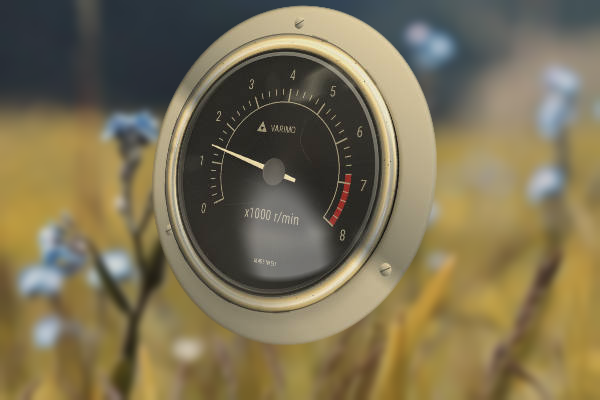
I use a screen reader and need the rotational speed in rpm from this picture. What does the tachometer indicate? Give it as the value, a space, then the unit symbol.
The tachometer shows 1400 rpm
